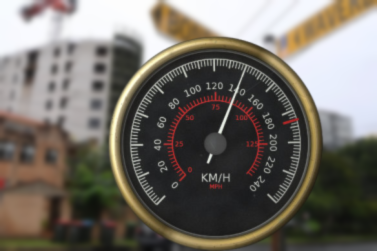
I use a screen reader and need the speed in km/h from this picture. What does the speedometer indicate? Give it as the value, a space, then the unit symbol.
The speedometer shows 140 km/h
